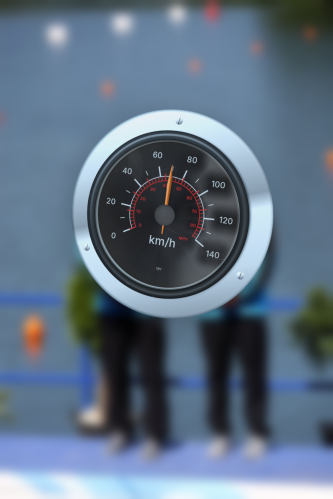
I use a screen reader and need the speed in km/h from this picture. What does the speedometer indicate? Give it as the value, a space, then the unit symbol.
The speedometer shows 70 km/h
